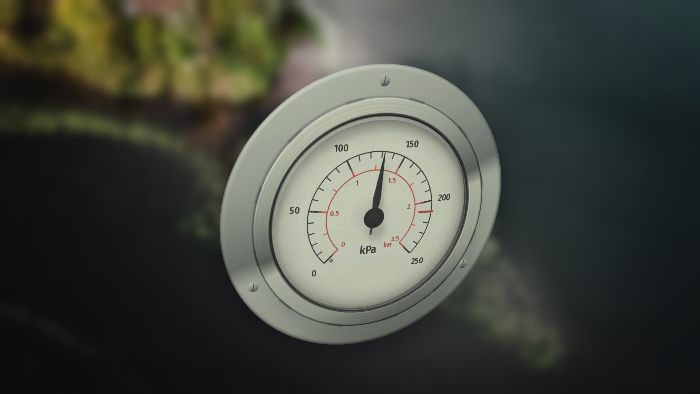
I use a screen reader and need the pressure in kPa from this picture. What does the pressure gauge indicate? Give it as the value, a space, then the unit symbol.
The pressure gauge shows 130 kPa
